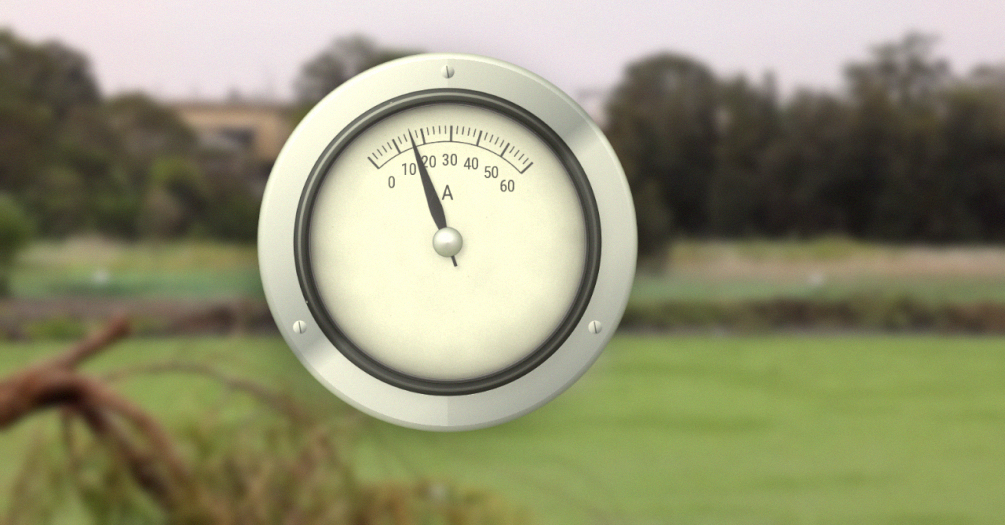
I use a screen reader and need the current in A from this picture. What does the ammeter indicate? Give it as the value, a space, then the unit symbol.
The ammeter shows 16 A
